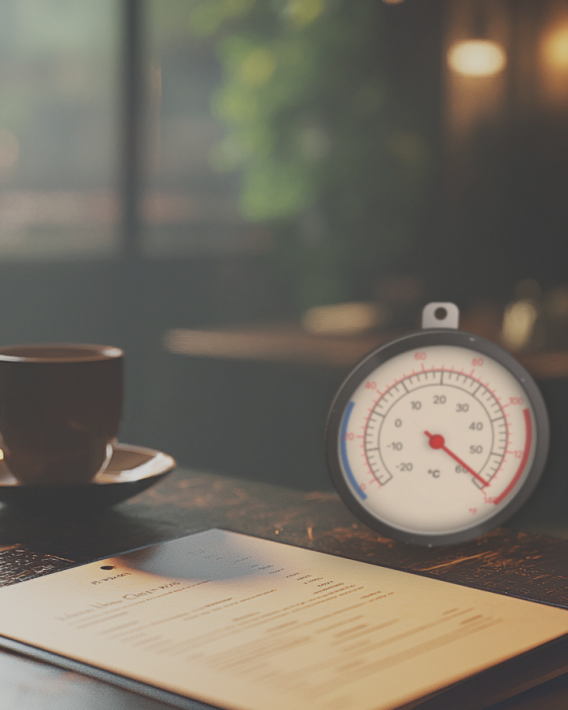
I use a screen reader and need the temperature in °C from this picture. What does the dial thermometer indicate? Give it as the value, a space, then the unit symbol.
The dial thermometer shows 58 °C
